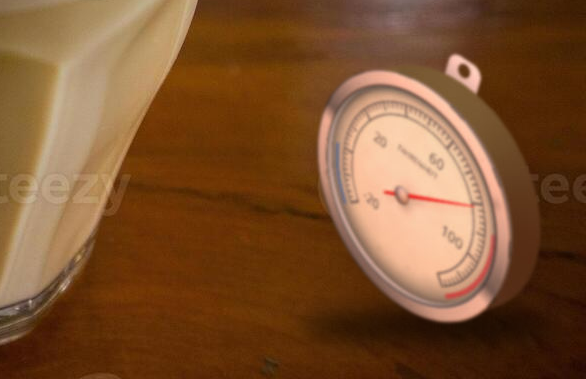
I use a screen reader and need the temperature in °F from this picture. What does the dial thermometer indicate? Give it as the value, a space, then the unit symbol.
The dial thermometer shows 80 °F
